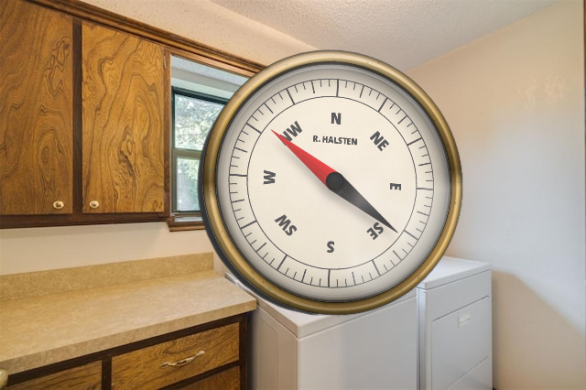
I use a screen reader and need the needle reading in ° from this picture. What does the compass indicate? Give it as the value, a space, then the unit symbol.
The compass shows 305 °
